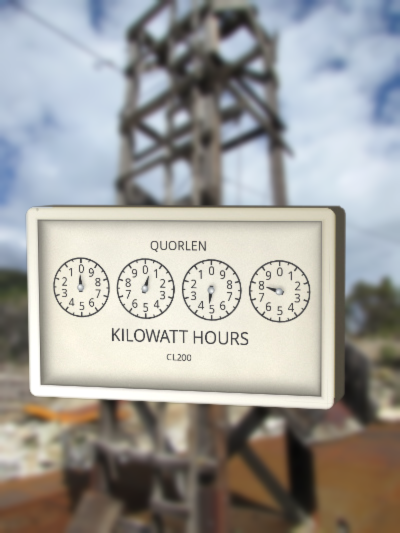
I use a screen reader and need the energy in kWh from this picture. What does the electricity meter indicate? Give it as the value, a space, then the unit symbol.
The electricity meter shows 48 kWh
